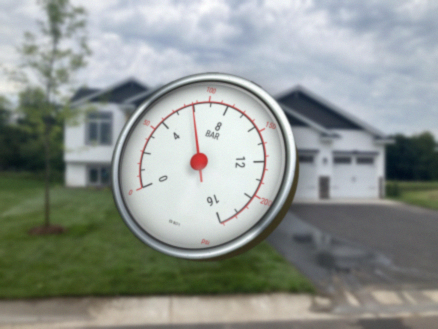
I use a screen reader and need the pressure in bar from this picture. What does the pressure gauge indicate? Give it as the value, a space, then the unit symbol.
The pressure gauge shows 6 bar
